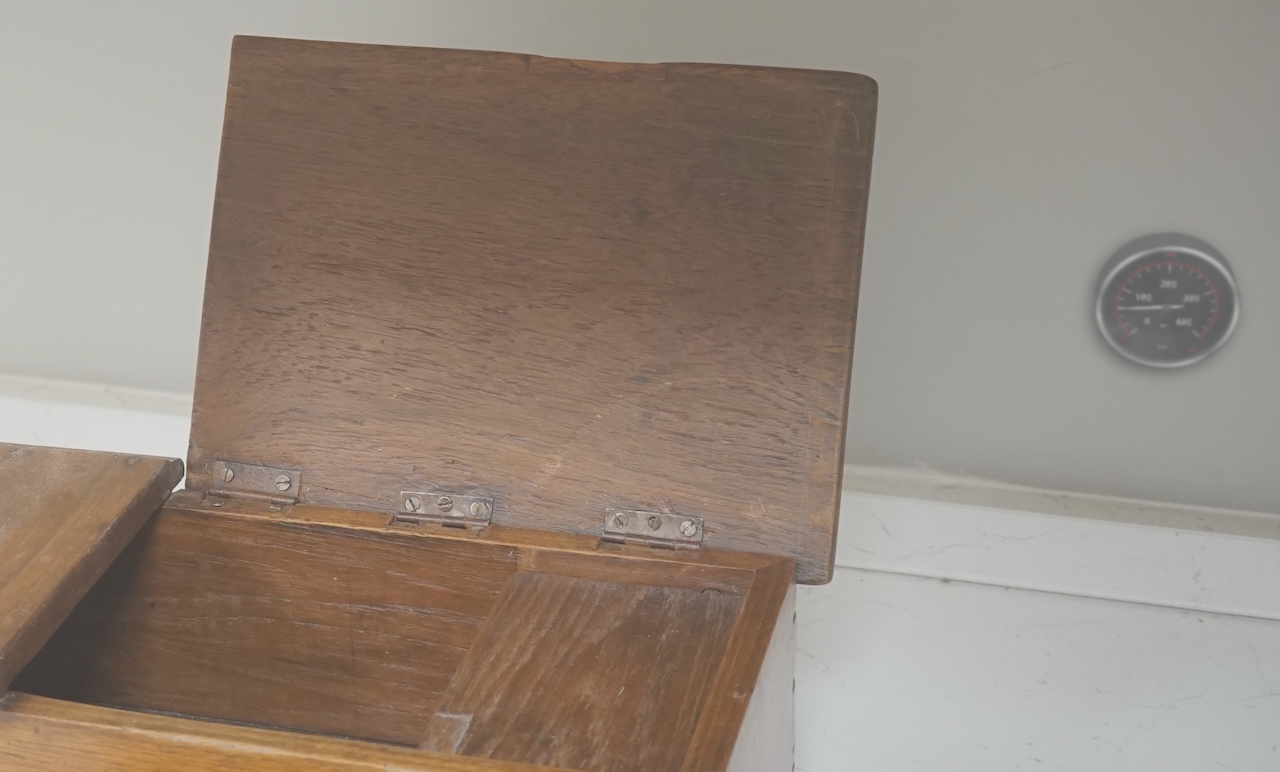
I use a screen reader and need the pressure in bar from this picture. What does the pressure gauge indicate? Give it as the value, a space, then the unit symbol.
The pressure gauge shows 60 bar
